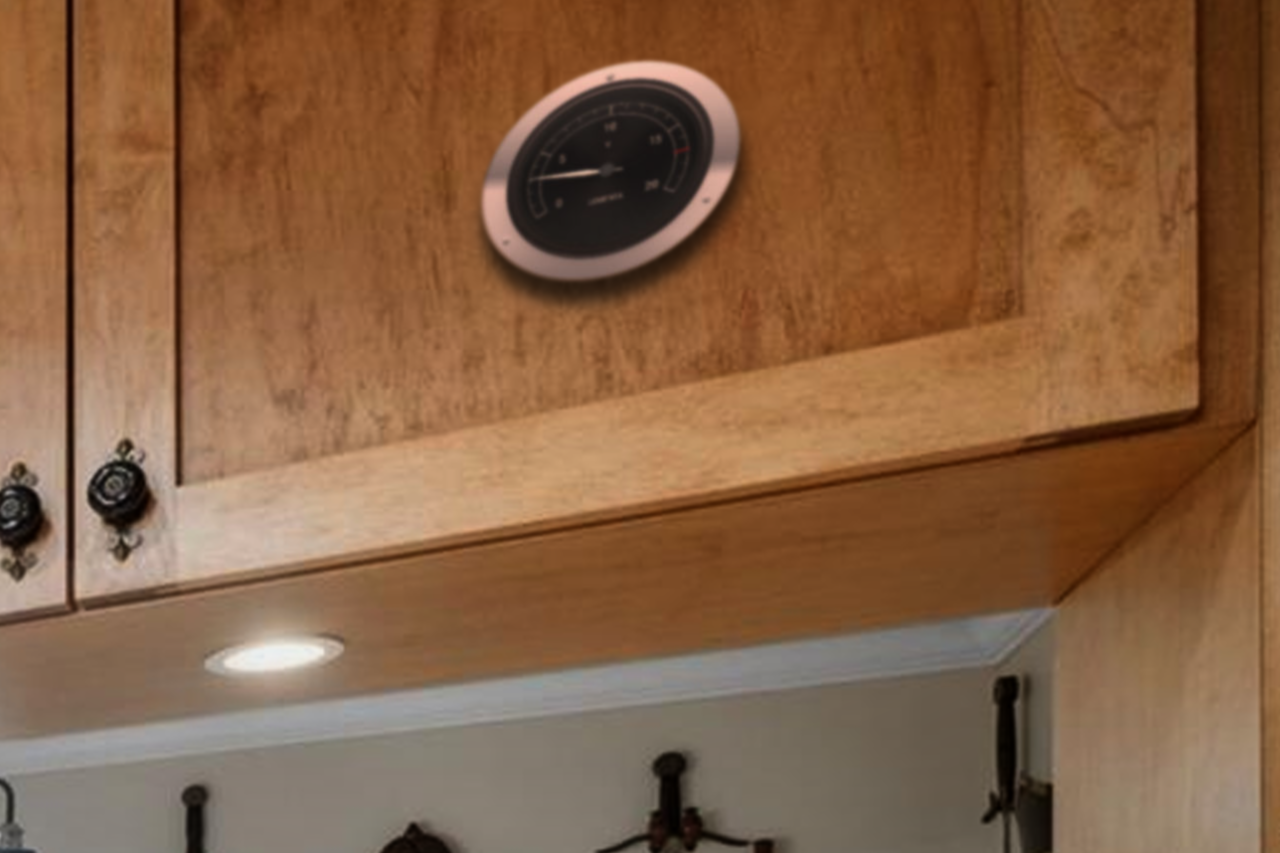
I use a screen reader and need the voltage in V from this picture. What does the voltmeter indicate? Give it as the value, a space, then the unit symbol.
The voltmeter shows 3 V
